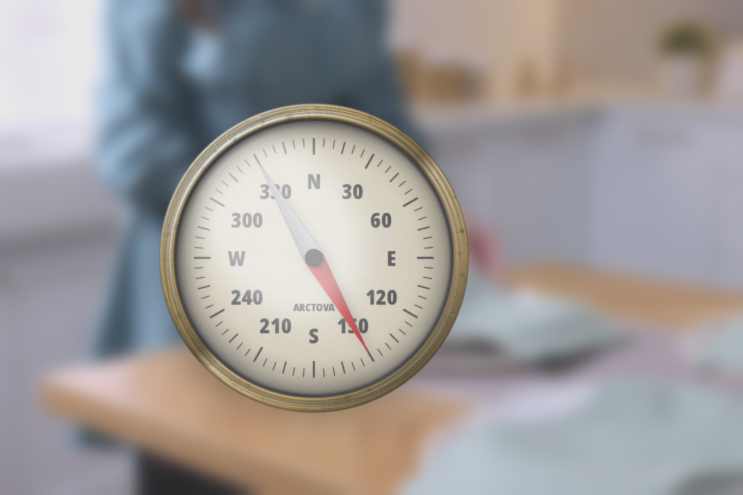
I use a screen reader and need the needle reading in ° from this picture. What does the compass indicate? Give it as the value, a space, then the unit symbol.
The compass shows 150 °
